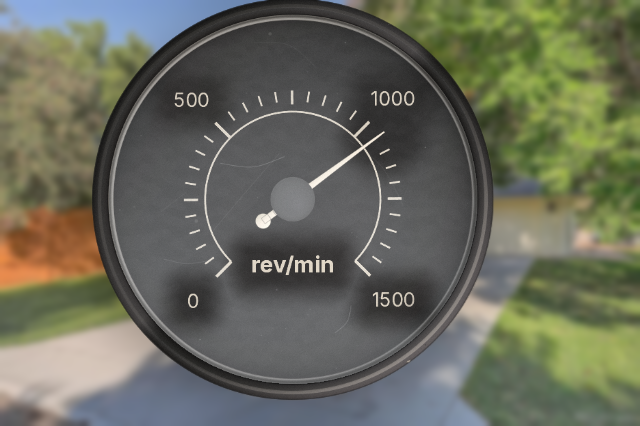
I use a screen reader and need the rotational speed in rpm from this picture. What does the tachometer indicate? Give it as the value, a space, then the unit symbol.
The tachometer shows 1050 rpm
